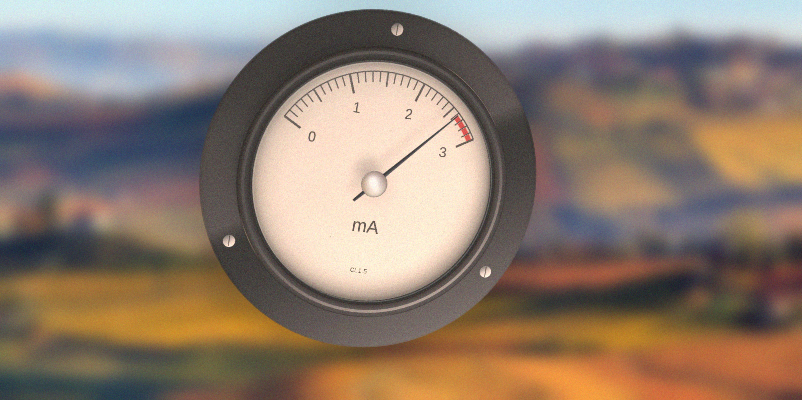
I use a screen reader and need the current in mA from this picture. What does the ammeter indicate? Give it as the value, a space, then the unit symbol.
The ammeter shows 2.6 mA
